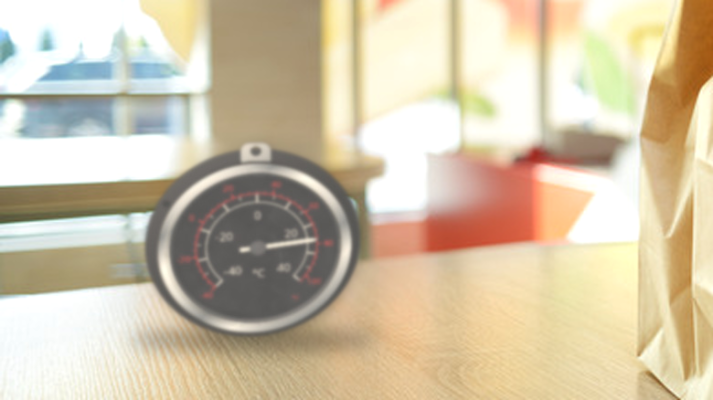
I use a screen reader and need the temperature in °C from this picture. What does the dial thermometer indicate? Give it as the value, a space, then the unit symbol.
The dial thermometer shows 25 °C
